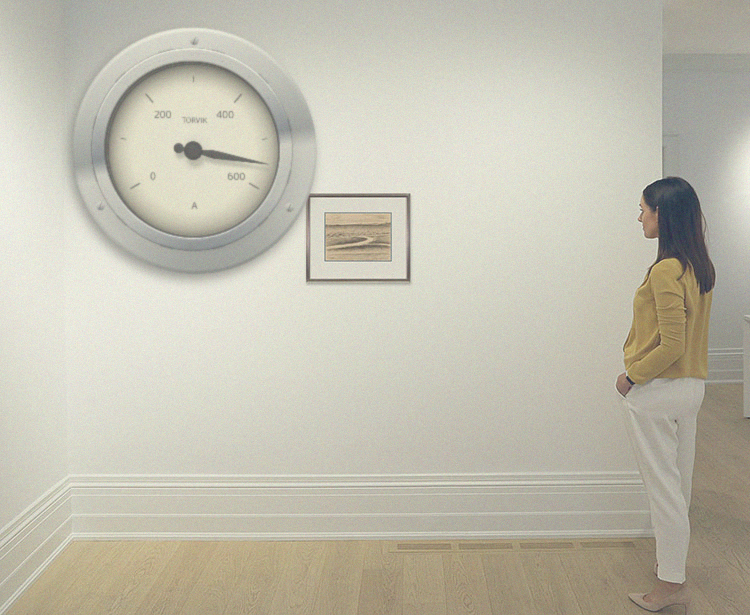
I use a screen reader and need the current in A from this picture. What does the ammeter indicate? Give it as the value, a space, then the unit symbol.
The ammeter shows 550 A
